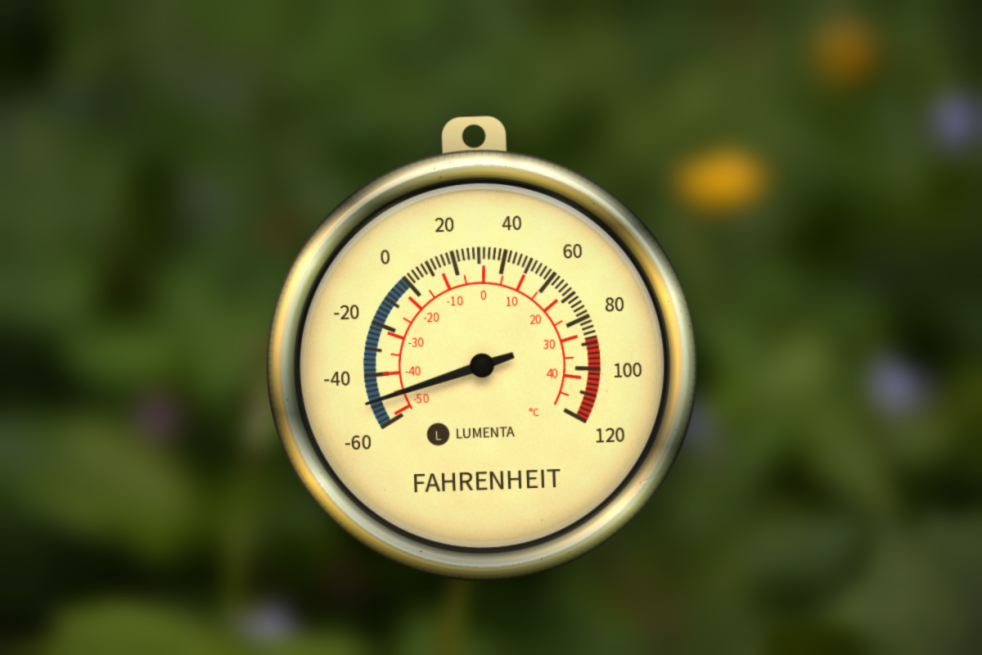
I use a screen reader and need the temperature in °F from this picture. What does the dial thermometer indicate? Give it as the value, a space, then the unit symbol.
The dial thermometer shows -50 °F
